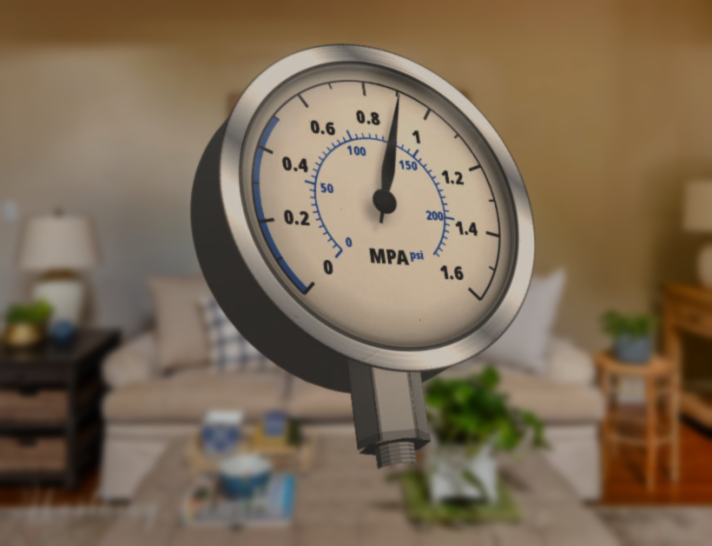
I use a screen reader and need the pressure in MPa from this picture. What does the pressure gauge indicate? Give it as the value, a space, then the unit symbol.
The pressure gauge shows 0.9 MPa
